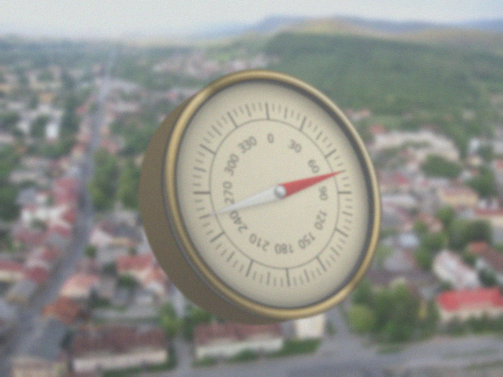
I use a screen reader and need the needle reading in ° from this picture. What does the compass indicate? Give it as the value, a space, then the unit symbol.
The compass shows 75 °
